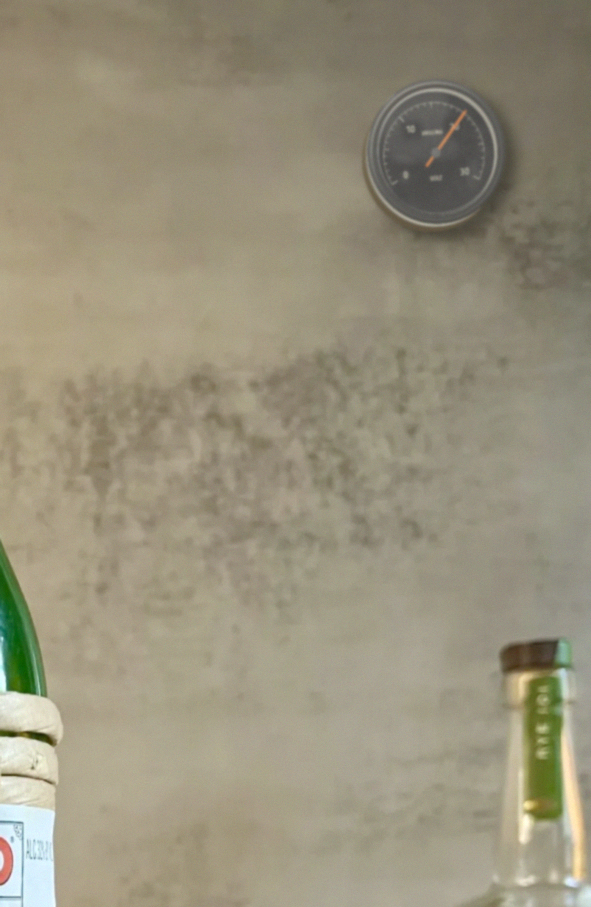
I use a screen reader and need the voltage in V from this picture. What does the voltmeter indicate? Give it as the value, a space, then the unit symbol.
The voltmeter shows 20 V
